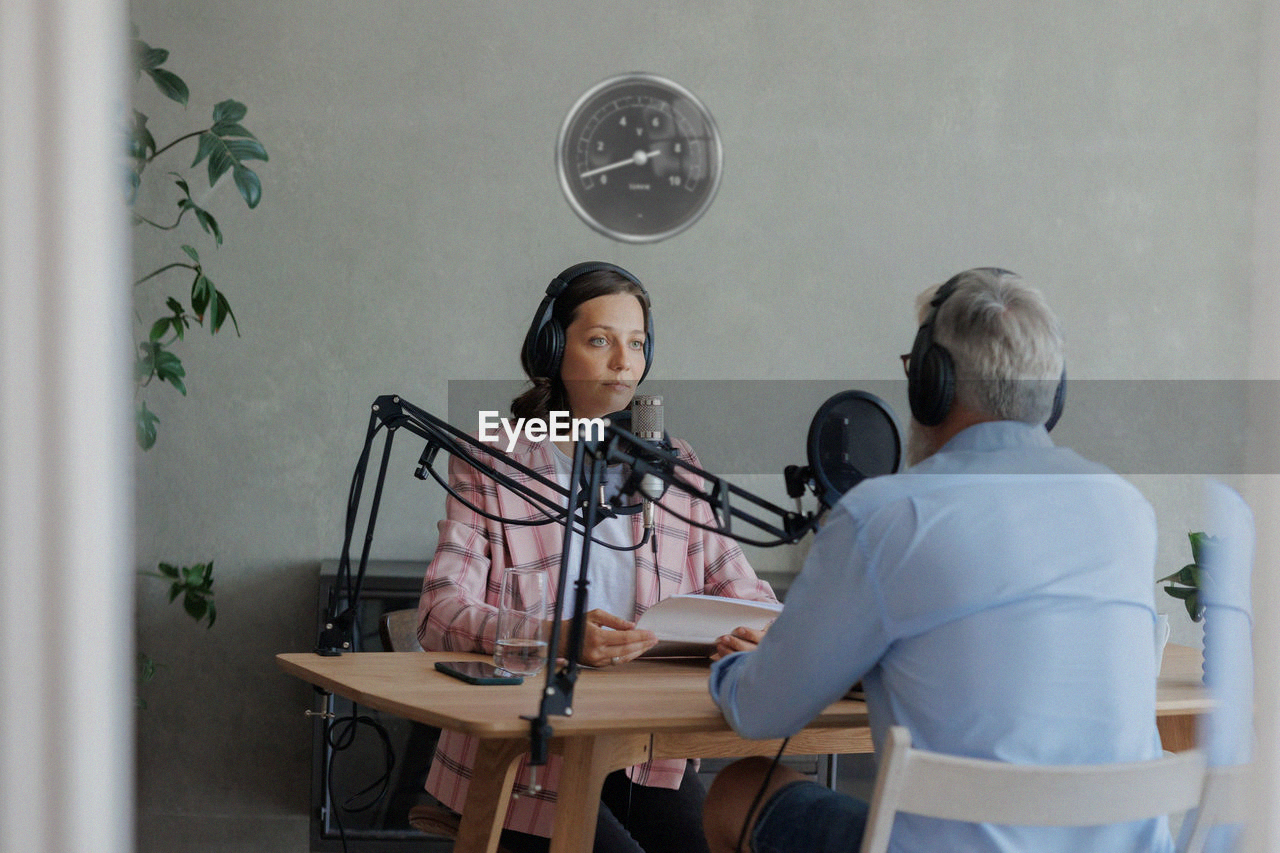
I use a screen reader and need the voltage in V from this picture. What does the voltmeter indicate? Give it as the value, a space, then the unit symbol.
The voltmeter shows 0.5 V
